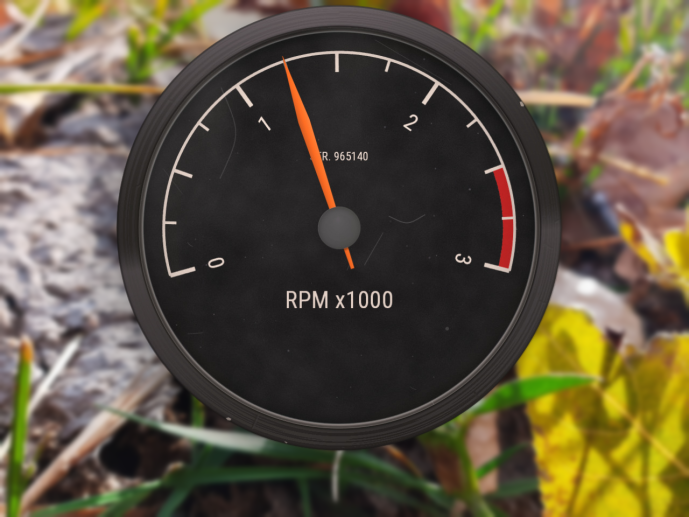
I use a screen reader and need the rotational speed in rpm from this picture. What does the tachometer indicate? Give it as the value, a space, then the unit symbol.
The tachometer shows 1250 rpm
